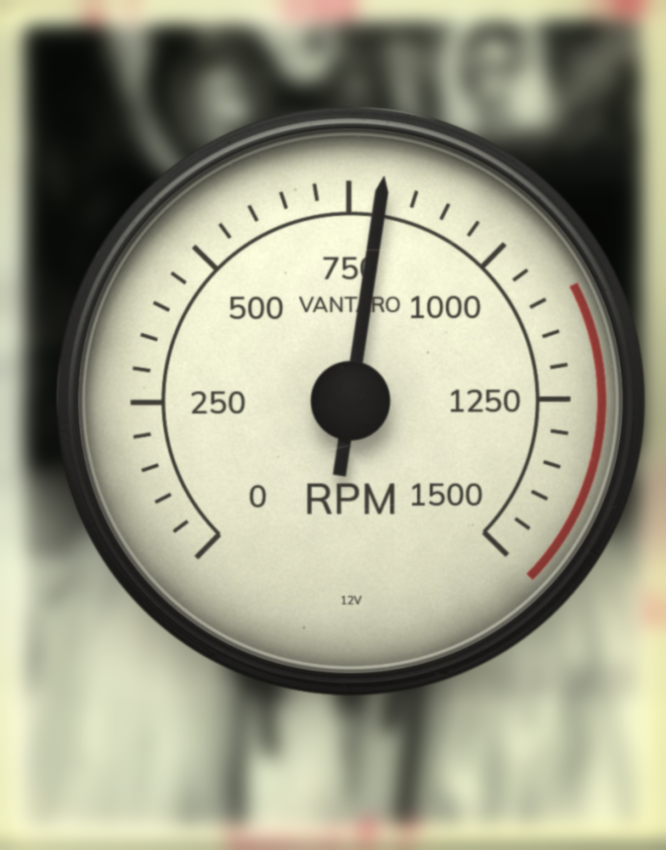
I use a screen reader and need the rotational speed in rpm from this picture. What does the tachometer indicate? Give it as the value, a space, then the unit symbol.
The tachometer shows 800 rpm
